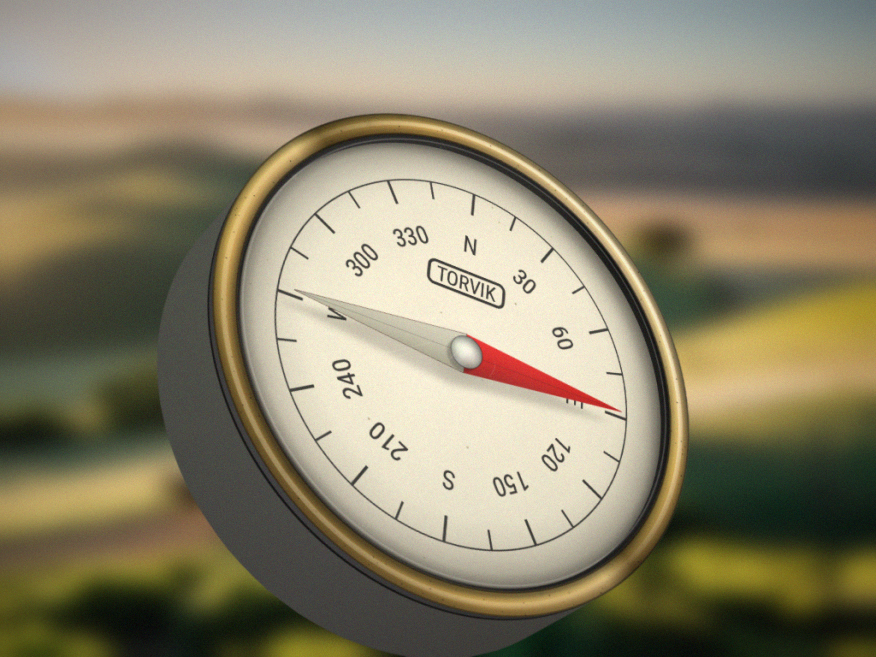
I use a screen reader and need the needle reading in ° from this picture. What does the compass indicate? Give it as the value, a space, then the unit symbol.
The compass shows 90 °
